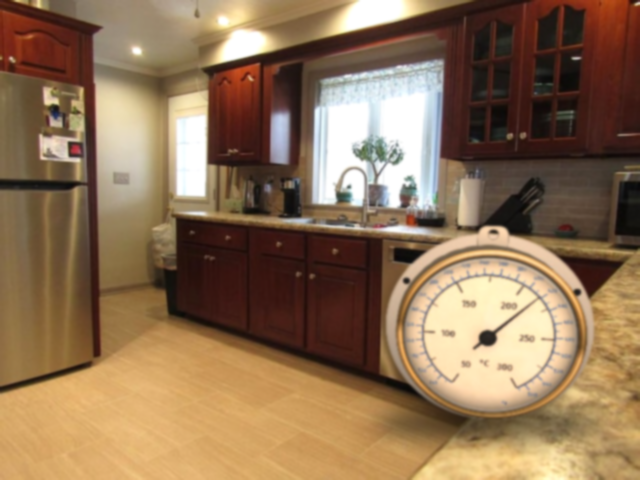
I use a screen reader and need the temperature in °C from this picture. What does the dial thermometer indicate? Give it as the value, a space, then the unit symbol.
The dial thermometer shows 212.5 °C
